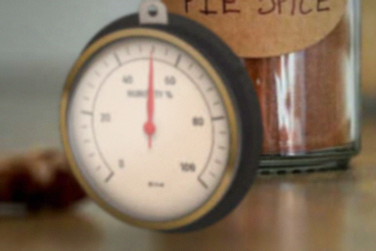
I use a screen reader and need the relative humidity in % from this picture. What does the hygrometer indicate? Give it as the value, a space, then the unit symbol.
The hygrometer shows 52 %
